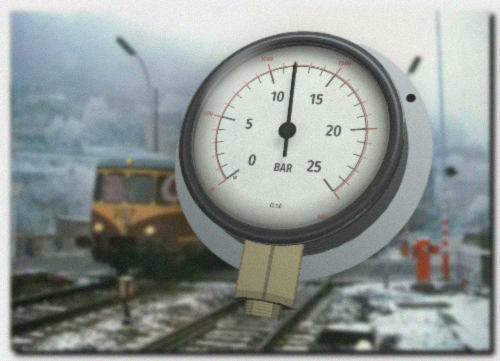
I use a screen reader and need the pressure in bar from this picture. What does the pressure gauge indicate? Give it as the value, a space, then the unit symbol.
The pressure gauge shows 12 bar
